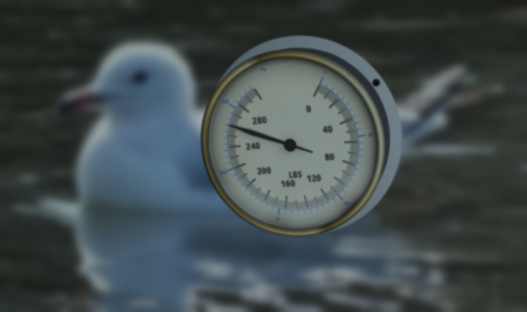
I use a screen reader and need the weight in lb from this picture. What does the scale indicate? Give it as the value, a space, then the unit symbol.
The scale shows 260 lb
